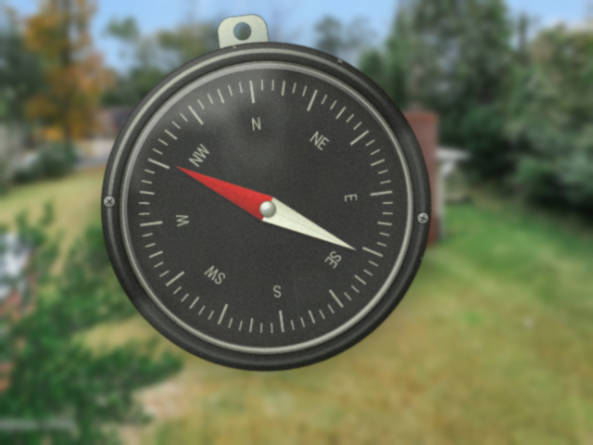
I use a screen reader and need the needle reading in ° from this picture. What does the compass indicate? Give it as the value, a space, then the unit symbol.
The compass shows 302.5 °
